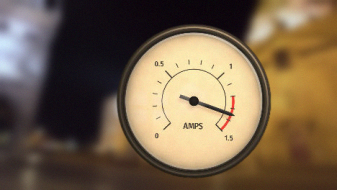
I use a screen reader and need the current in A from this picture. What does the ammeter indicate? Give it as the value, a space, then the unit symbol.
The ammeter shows 1.35 A
